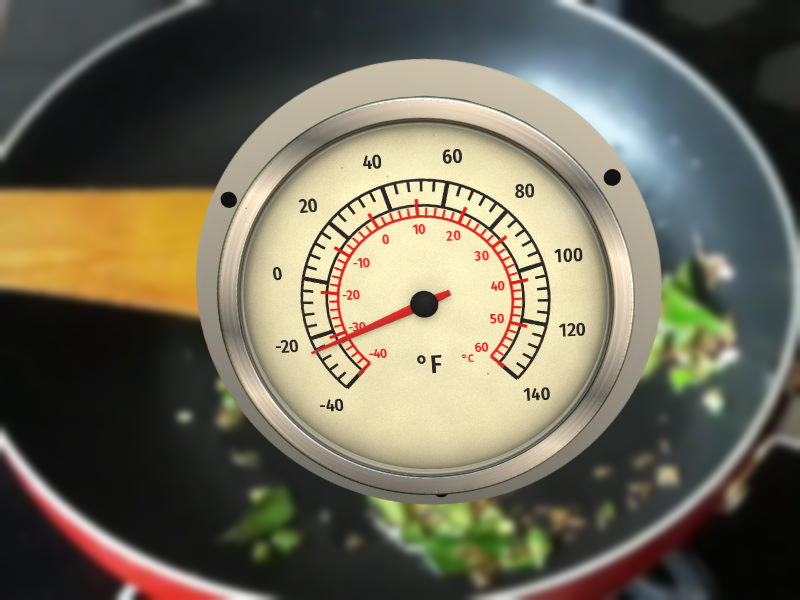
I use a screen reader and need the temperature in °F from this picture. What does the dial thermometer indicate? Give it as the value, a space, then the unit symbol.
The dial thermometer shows -24 °F
